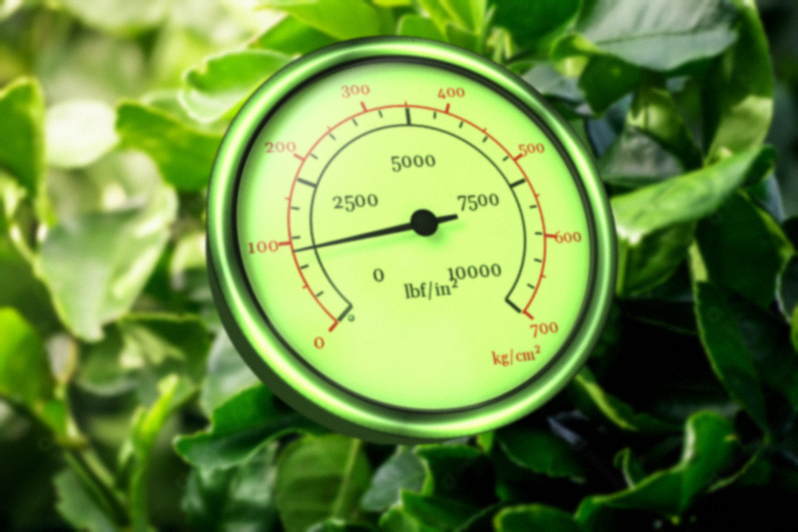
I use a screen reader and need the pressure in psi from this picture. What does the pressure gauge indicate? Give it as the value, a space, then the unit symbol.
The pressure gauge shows 1250 psi
